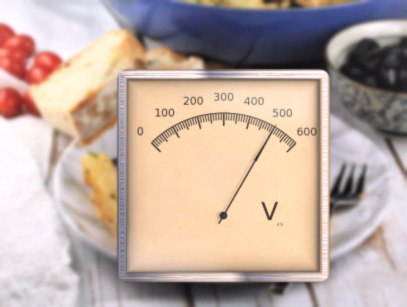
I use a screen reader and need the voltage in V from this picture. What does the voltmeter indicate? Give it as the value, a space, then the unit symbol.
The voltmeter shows 500 V
